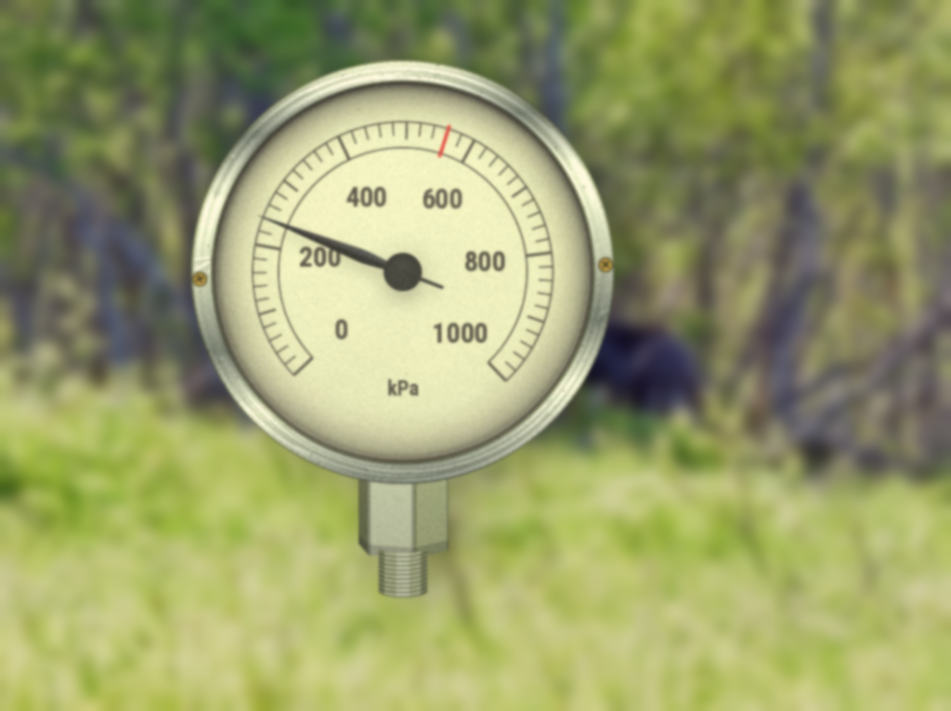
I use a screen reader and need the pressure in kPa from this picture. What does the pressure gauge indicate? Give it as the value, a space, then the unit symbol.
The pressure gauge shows 240 kPa
